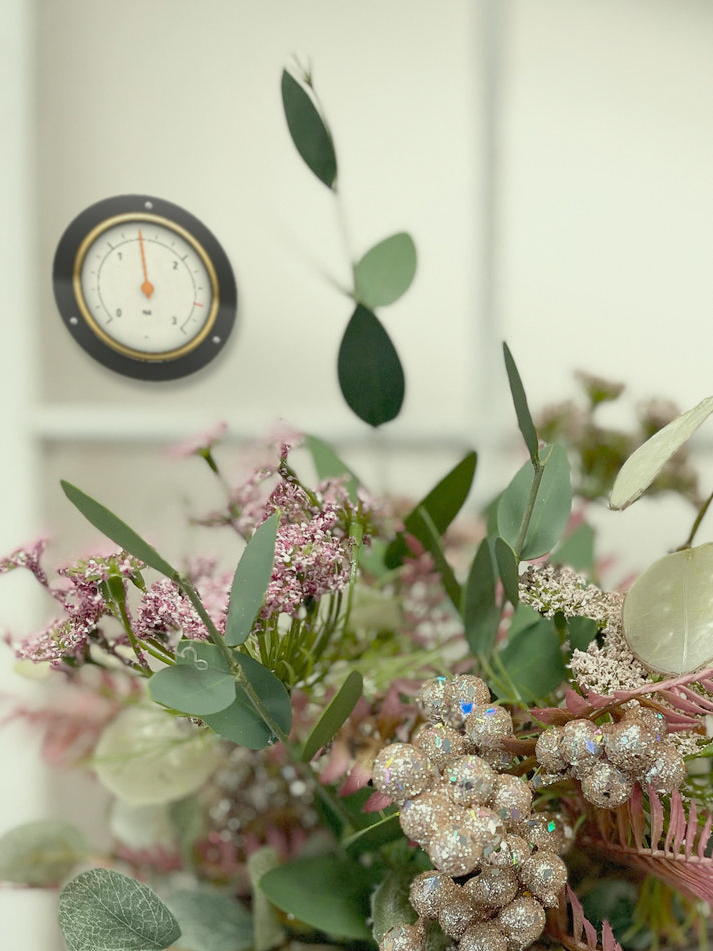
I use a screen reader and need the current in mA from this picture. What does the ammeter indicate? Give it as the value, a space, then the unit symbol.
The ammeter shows 1.4 mA
